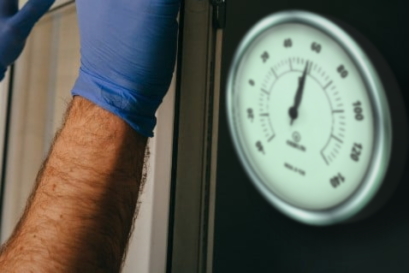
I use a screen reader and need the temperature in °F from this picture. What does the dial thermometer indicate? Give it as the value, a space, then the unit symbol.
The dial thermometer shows 60 °F
